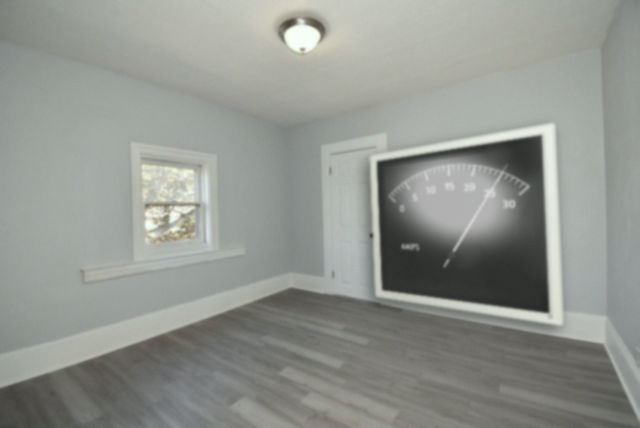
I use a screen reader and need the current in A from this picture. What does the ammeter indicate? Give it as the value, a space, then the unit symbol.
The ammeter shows 25 A
